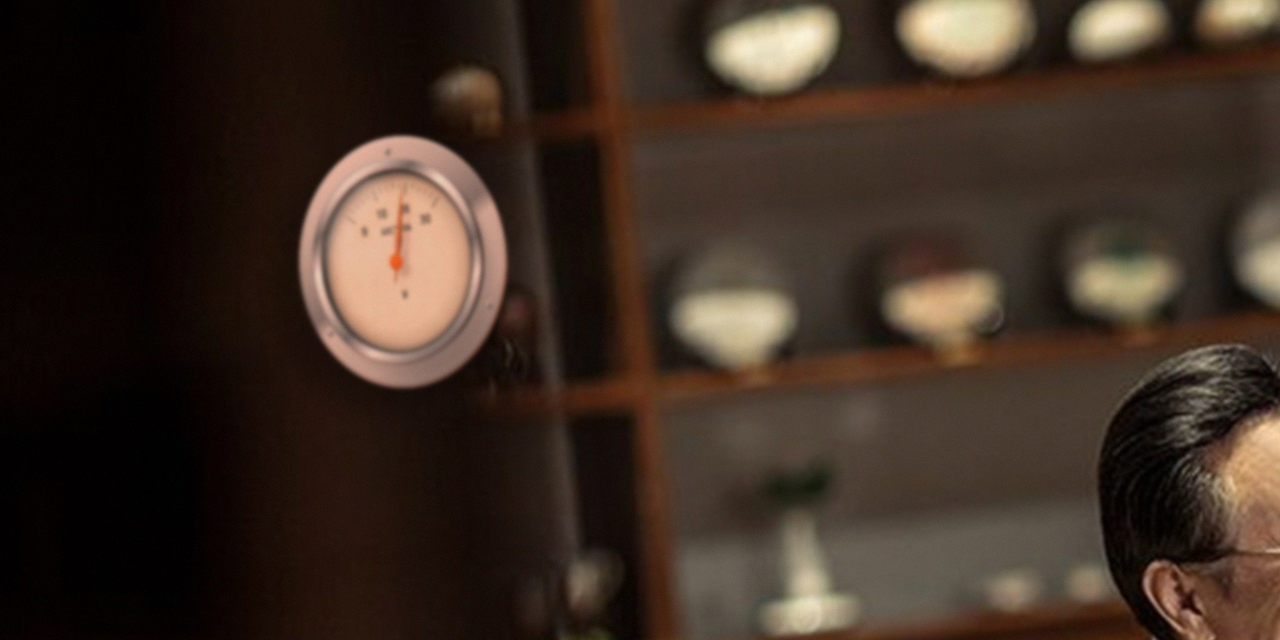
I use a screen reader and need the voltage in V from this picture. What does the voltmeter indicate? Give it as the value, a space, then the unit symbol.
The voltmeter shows 20 V
